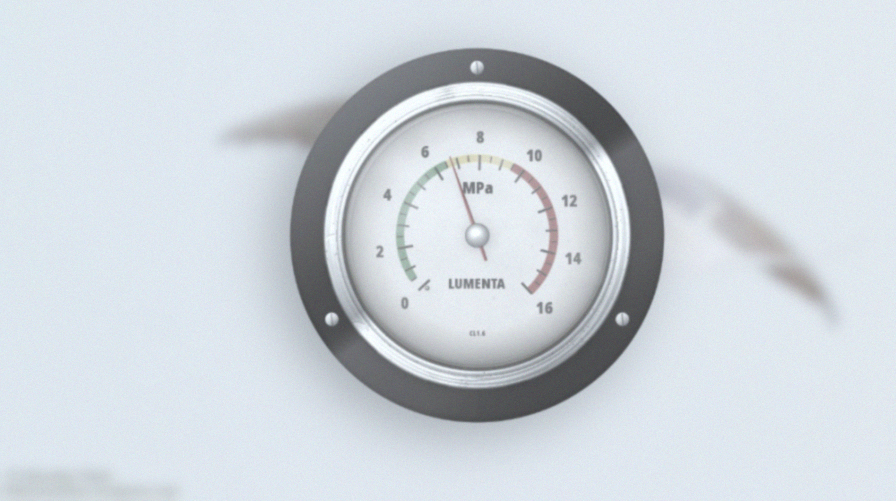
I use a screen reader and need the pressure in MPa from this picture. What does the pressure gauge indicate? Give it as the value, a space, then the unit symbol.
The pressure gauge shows 6.75 MPa
